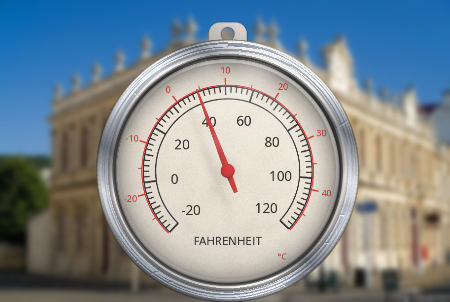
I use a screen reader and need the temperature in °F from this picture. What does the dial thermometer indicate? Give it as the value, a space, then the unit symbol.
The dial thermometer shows 40 °F
